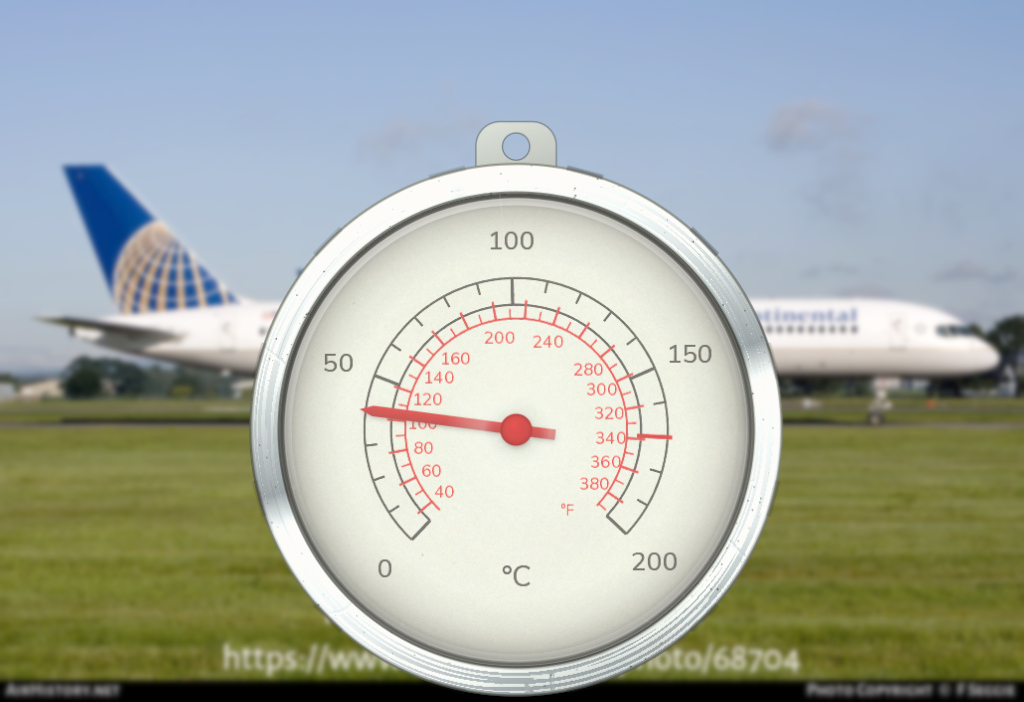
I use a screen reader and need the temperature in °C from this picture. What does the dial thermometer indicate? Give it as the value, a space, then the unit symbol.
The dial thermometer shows 40 °C
